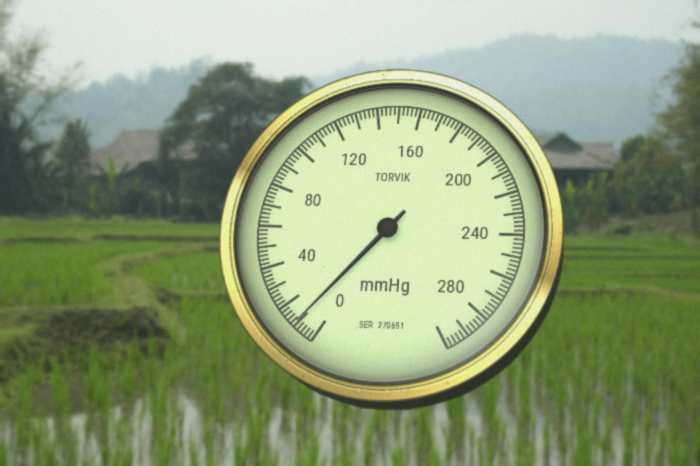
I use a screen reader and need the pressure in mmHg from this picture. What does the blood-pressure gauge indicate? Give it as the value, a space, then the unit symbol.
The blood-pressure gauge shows 10 mmHg
